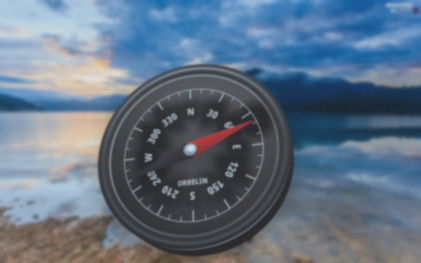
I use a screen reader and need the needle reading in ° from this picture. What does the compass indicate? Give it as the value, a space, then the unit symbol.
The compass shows 70 °
